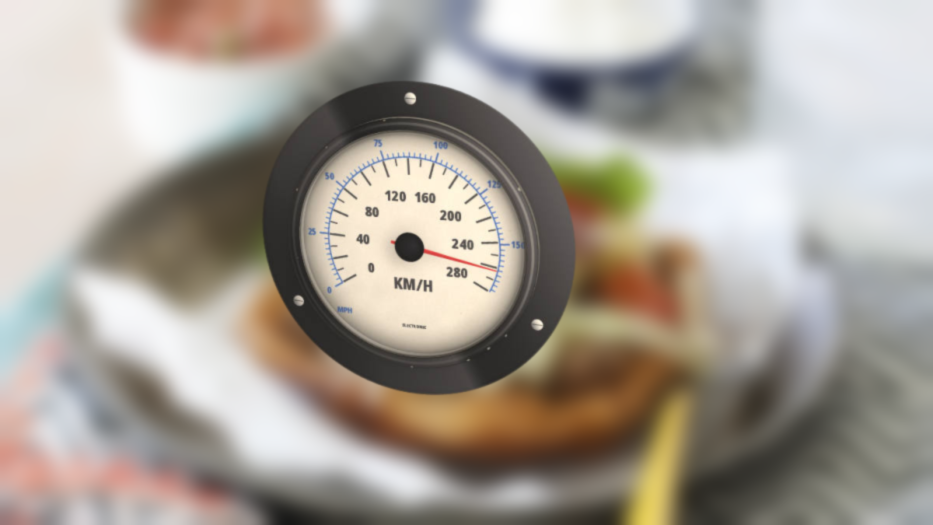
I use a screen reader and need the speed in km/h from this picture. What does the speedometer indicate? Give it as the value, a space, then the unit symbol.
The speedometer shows 260 km/h
